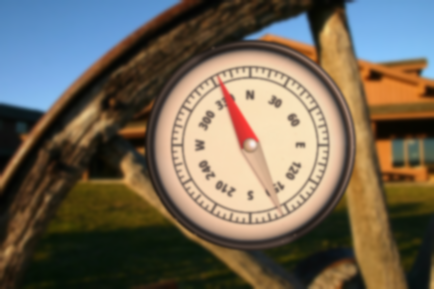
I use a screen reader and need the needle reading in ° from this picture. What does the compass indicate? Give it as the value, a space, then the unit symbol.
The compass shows 335 °
